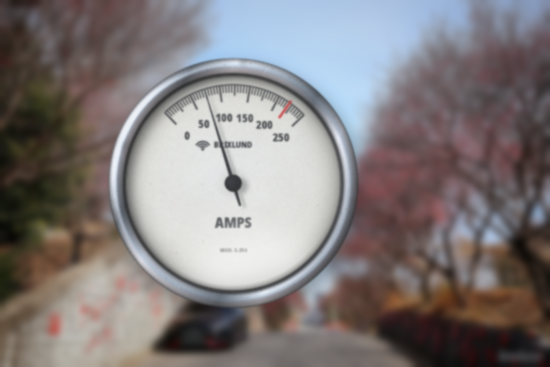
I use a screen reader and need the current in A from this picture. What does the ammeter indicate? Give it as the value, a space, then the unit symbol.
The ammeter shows 75 A
